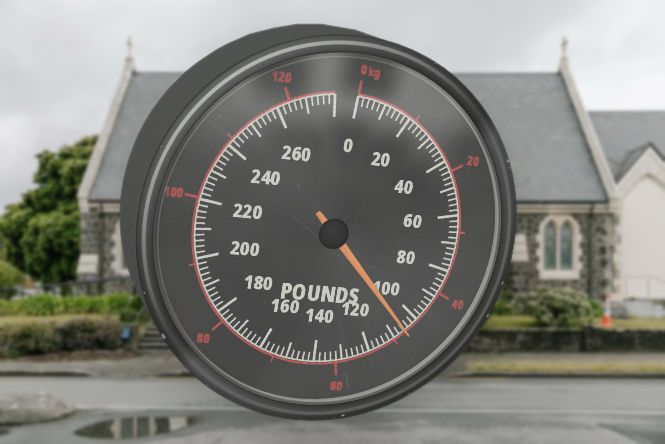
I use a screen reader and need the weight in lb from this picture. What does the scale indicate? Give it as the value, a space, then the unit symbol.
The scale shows 106 lb
